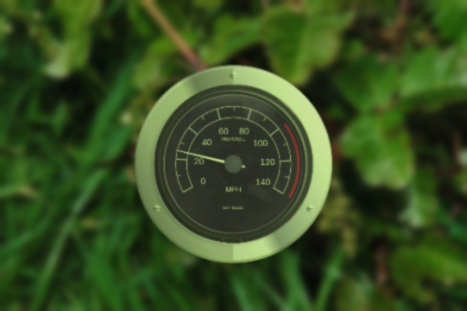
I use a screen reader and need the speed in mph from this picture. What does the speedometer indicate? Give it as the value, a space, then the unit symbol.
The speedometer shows 25 mph
